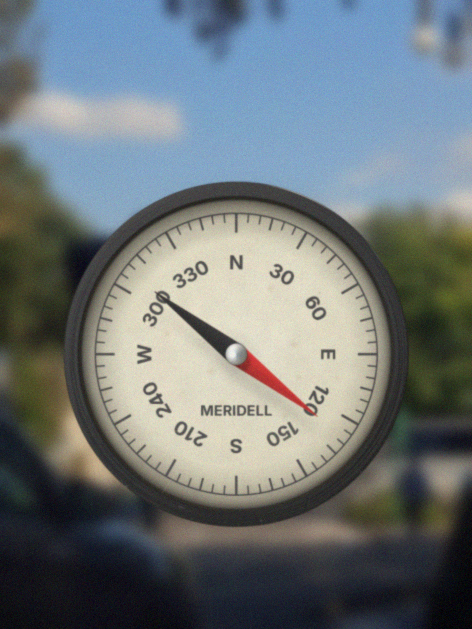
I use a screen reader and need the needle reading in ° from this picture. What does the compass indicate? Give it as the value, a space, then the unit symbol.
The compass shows 127.5 °
